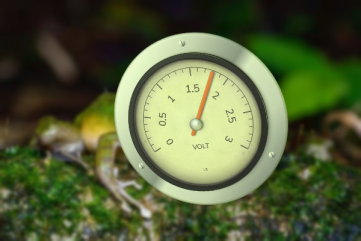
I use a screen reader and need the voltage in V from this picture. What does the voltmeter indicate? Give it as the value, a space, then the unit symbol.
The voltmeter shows 1.8 V
